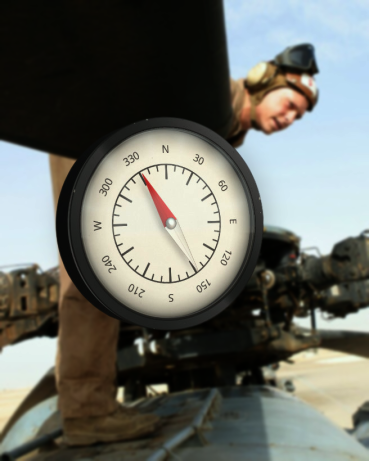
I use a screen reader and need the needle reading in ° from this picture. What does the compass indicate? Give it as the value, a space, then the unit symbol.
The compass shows 330 °
